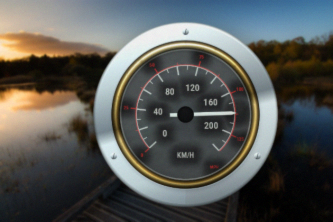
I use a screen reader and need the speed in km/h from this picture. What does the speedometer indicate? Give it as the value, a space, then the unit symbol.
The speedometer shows 180 km/h
